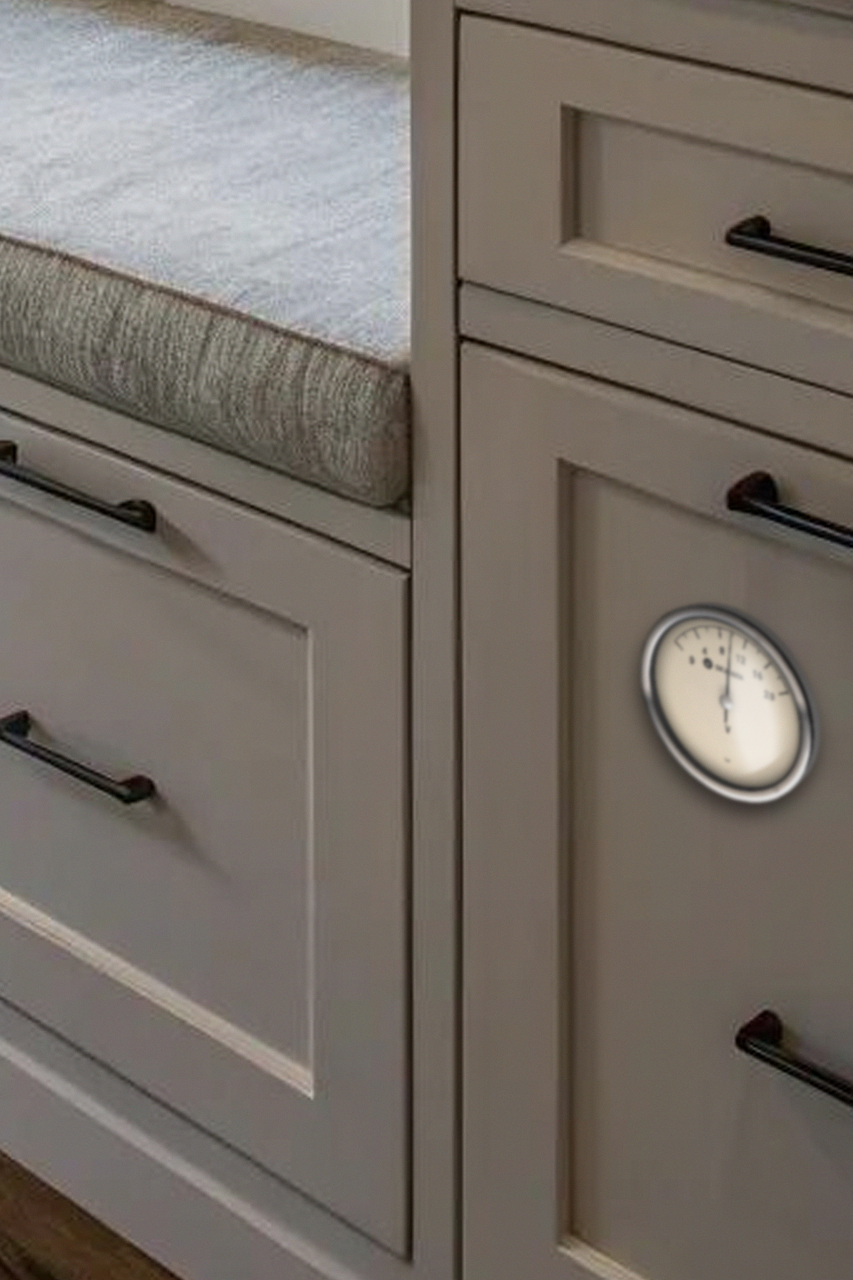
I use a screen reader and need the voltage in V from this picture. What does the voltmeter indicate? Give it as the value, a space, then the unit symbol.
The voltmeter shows 10 V
